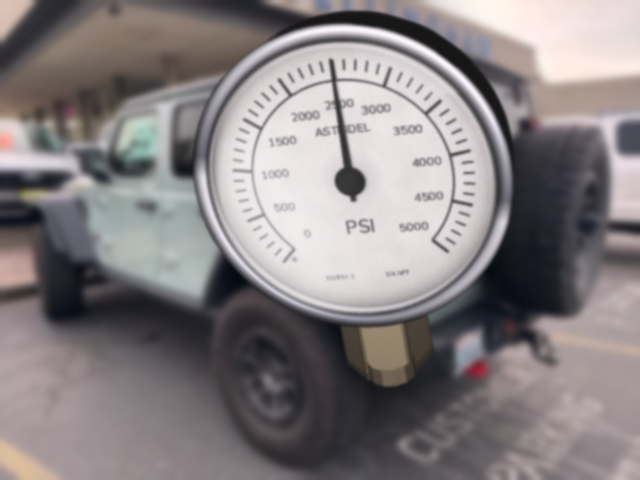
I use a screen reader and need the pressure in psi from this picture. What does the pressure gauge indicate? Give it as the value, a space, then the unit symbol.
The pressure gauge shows 2500 psi
